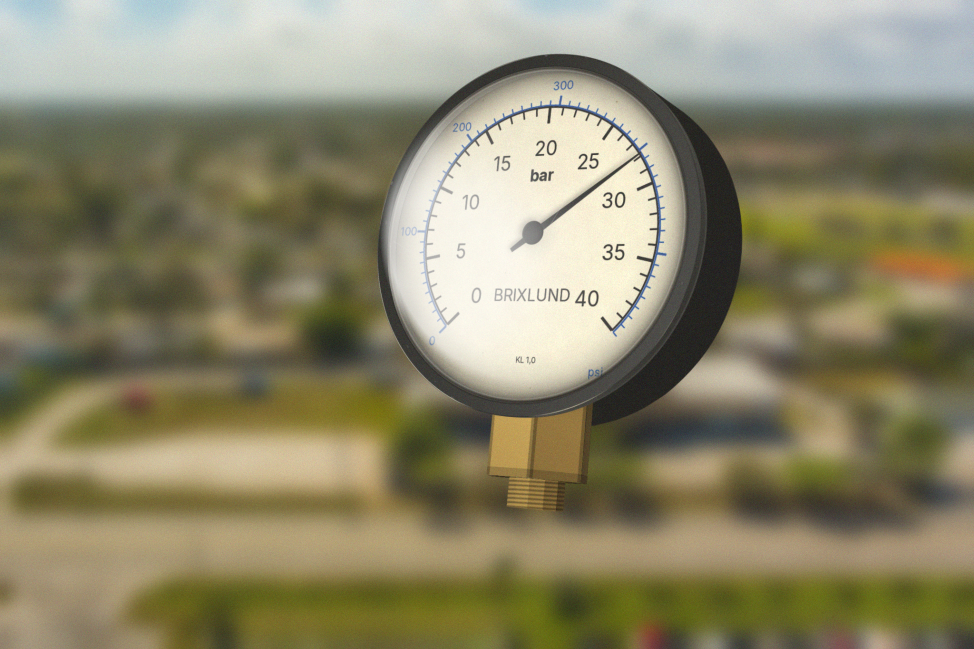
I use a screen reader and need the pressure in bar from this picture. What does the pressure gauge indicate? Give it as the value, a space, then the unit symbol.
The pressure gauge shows 28 bar
